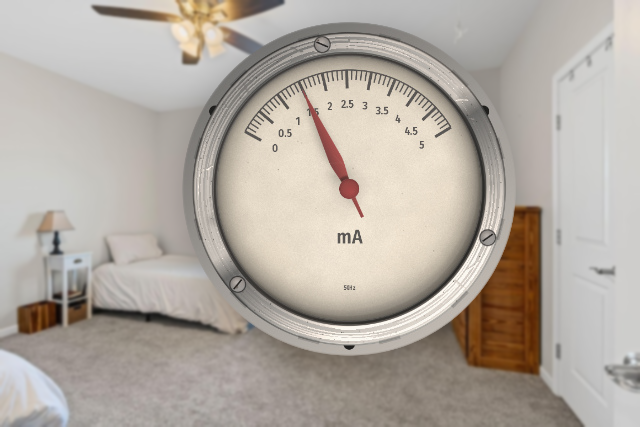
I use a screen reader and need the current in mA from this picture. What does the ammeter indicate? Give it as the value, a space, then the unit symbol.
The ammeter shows 1.5 mA
